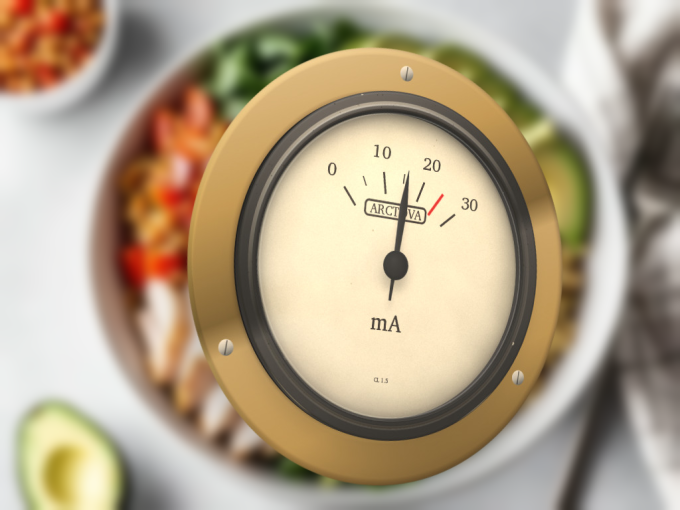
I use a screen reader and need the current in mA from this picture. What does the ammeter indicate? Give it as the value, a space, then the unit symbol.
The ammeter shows 15 mA
